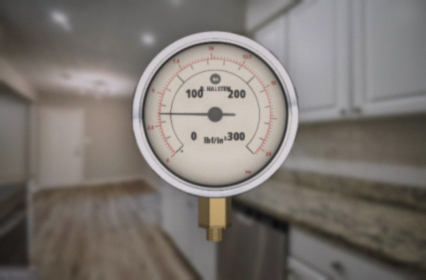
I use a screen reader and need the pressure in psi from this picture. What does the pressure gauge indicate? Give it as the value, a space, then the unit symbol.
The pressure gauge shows 50 psi
